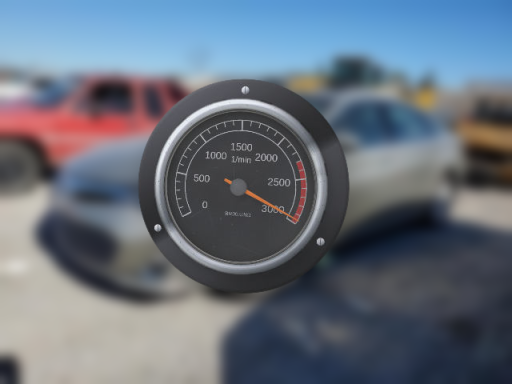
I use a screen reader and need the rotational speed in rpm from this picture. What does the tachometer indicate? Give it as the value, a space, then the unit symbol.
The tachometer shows 2950 rpm
